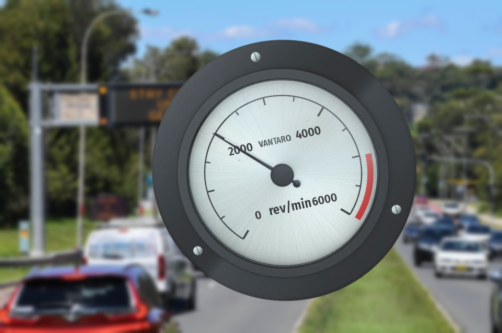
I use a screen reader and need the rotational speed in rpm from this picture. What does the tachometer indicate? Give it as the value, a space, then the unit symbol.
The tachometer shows 2000 rpm
